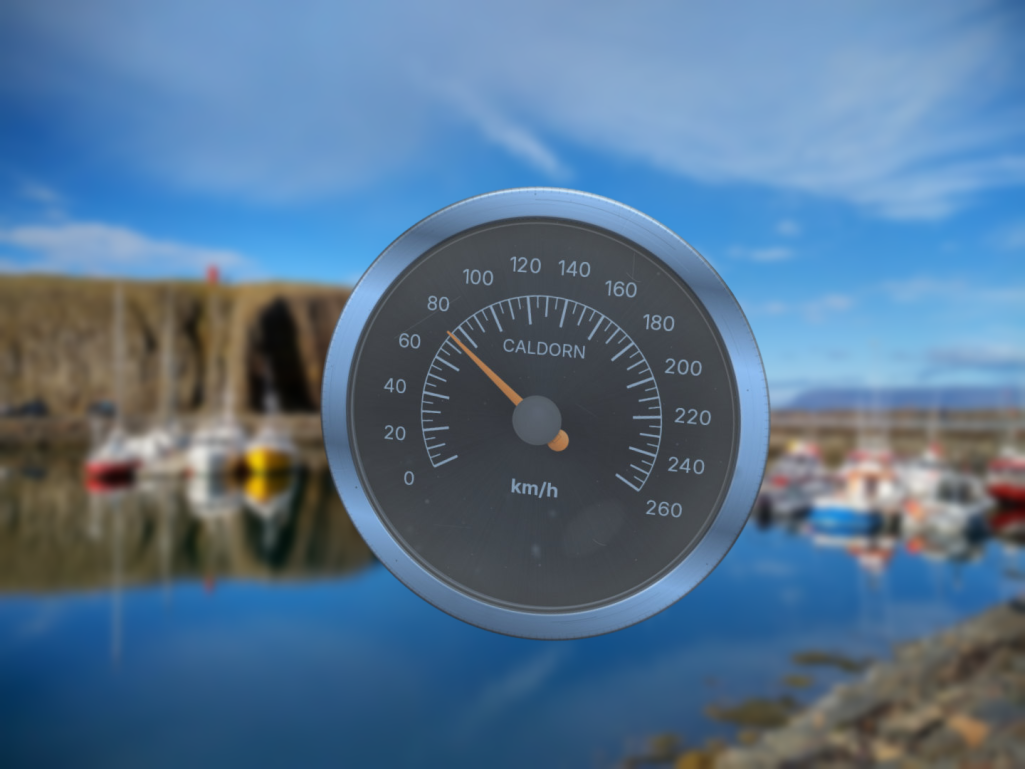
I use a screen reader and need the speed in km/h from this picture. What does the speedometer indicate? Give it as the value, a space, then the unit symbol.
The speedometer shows 75 km/h
